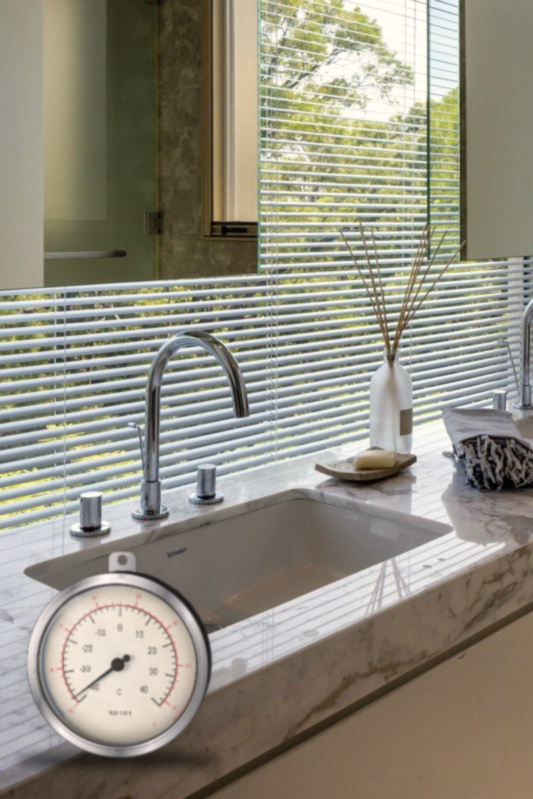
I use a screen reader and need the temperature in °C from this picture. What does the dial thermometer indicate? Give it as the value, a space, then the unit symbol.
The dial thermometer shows -38 °C
